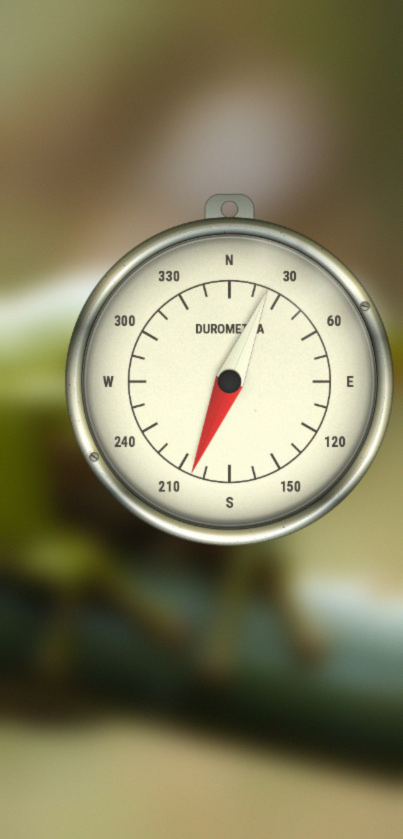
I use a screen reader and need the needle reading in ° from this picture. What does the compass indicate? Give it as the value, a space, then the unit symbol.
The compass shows 202.5 °
